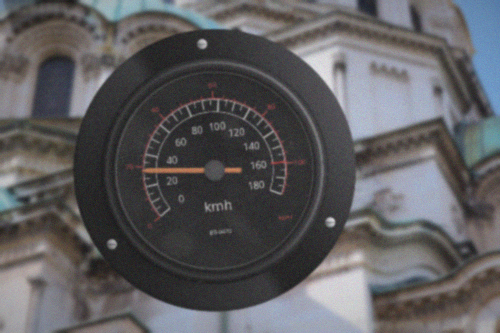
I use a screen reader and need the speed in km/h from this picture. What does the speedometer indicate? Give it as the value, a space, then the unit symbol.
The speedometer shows 30 km/h
